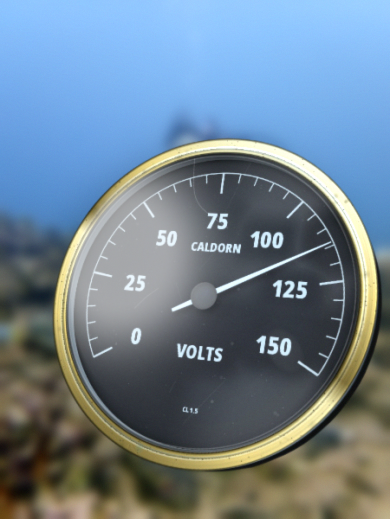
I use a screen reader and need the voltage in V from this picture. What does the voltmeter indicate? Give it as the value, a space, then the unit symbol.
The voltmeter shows 115 V
